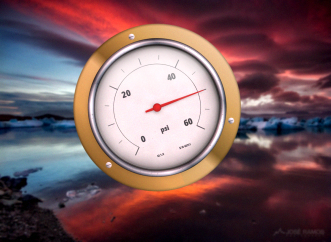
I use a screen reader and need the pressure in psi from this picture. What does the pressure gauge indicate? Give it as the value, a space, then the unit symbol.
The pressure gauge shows 50 psi
